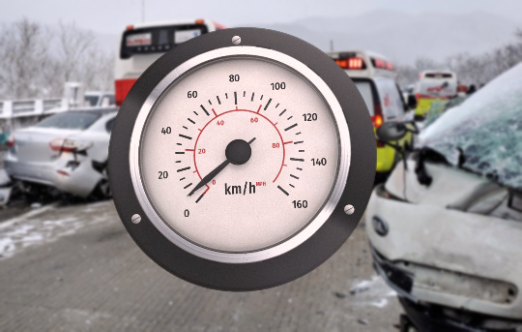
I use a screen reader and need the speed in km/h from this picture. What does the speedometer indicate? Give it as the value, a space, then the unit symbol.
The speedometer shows 5 km/h
